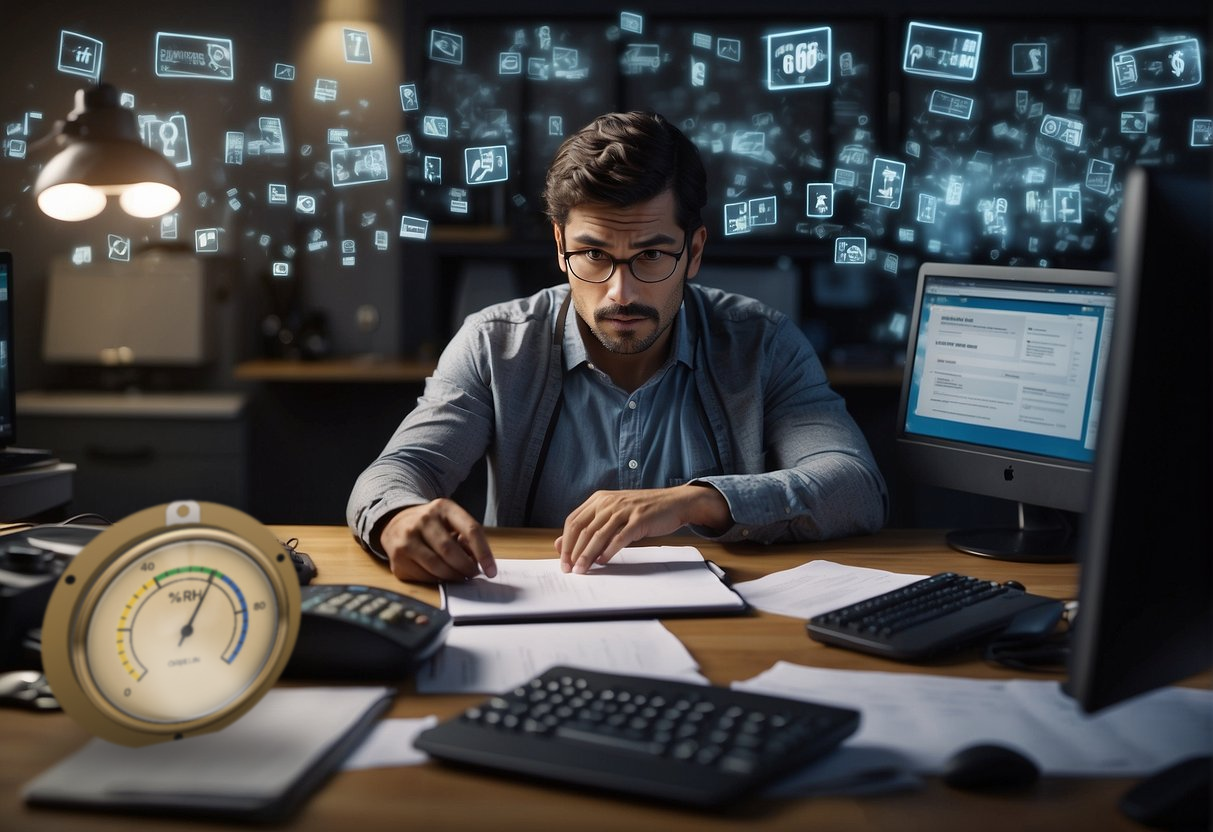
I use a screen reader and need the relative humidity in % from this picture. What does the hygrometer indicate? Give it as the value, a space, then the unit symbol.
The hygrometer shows 60 %
